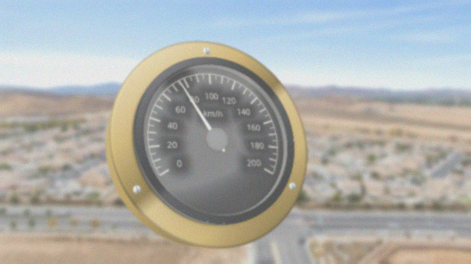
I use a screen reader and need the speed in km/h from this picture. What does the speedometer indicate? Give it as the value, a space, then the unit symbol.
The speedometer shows 75 km/h
